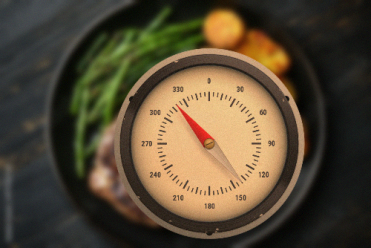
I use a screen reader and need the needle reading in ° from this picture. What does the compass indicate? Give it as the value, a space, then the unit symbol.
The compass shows 320 °
